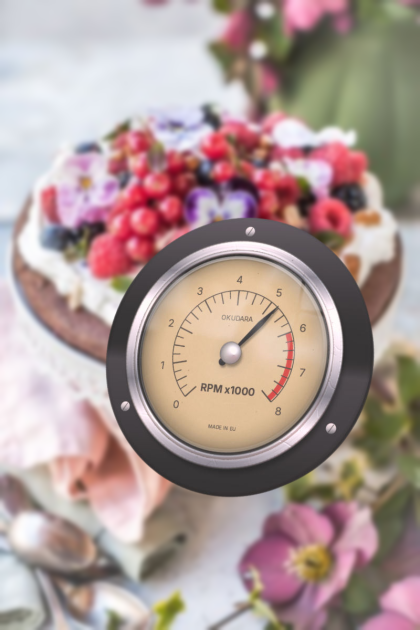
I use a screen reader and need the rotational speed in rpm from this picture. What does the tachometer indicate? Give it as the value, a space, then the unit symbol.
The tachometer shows 5250 rpm
